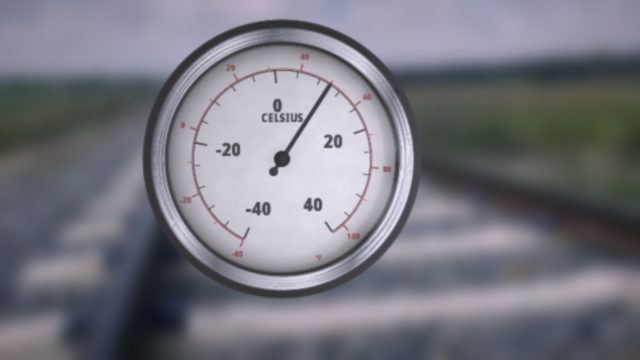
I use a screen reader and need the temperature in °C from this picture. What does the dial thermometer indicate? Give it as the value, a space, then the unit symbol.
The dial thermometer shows 10 °C
